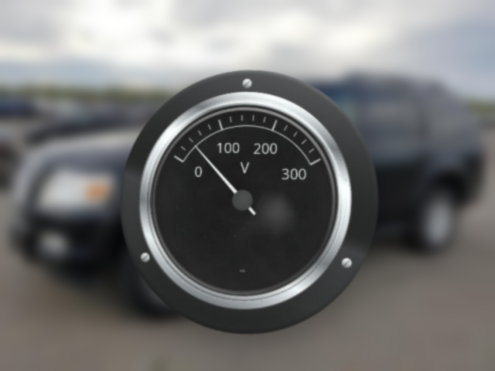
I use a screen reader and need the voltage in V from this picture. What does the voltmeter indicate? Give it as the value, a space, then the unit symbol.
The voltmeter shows 40 V
